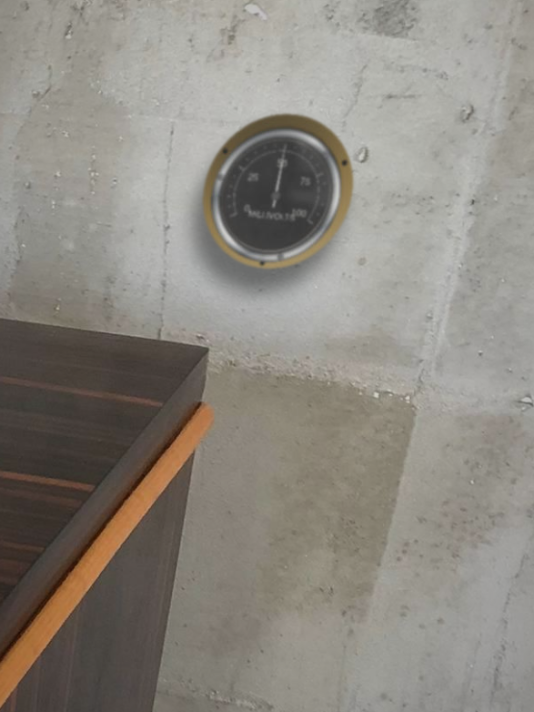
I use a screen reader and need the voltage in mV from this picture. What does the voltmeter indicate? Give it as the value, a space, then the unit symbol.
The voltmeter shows 50 mV
